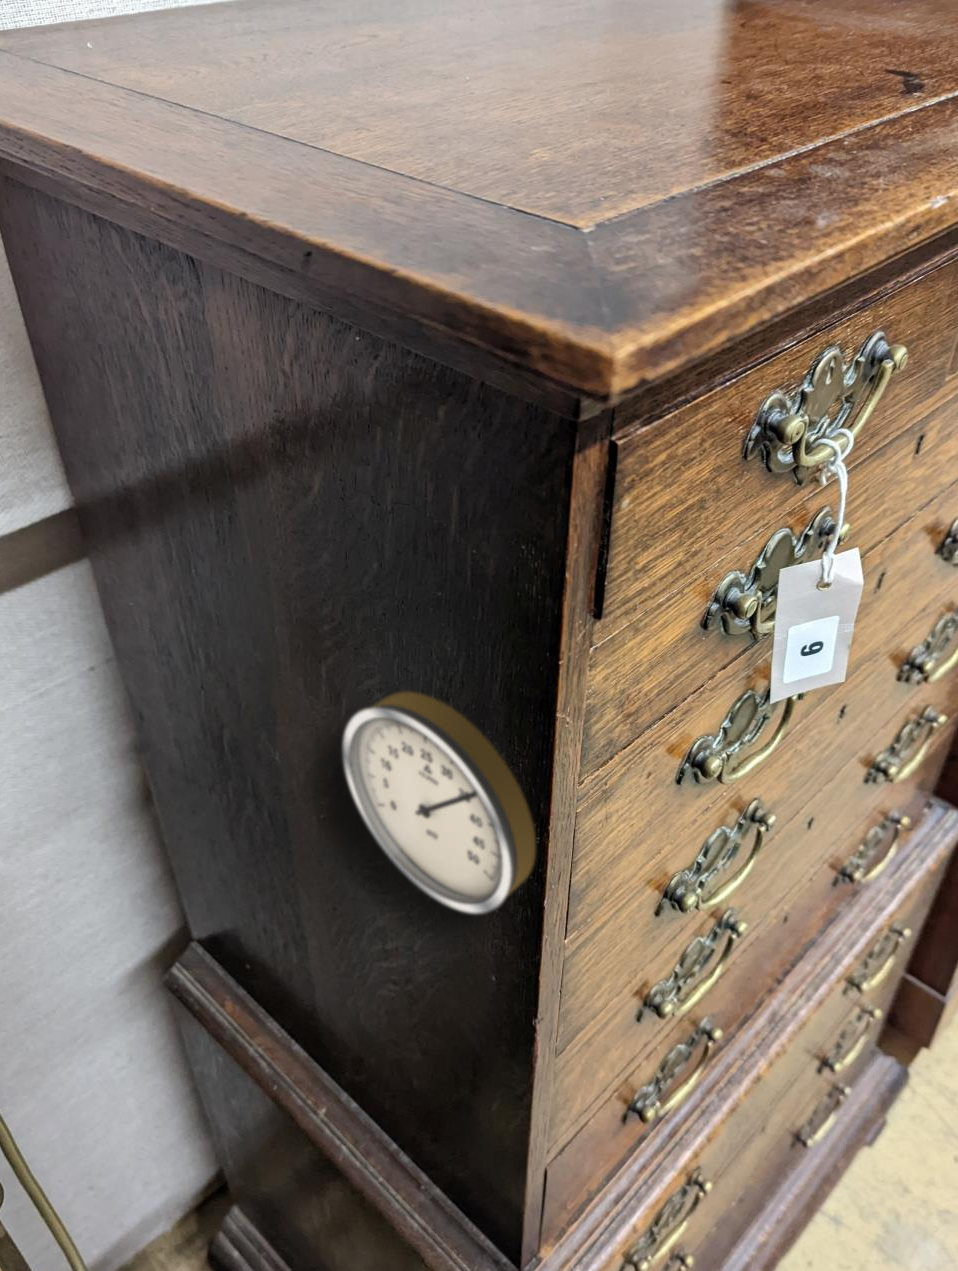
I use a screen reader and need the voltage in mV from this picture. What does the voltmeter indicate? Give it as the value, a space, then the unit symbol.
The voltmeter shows 35 mV
